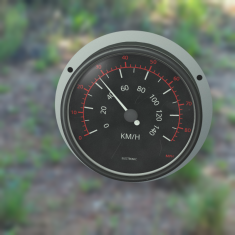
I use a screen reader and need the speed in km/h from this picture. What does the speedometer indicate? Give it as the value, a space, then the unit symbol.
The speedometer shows 45 km/h
